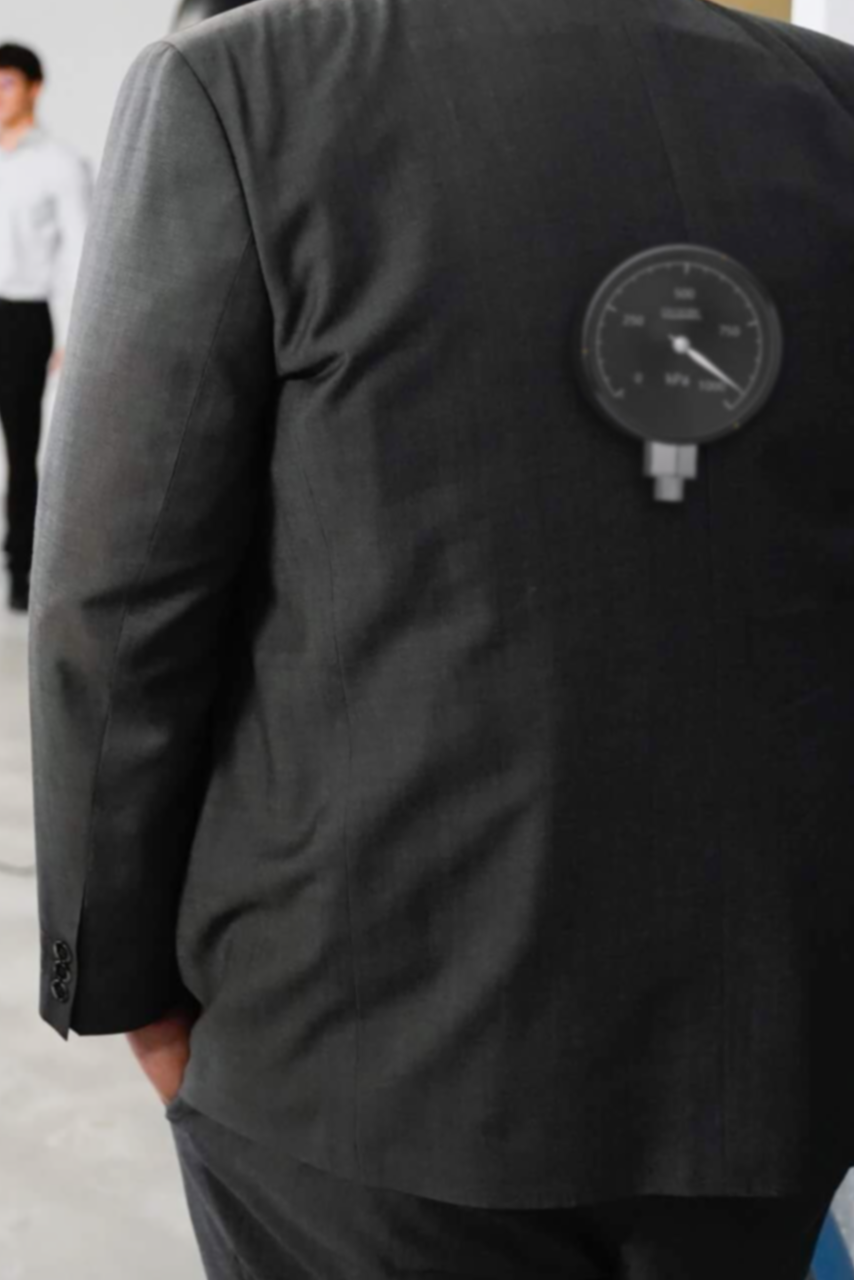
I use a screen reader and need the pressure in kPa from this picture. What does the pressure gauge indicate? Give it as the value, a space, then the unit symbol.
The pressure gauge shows 950 kPa
